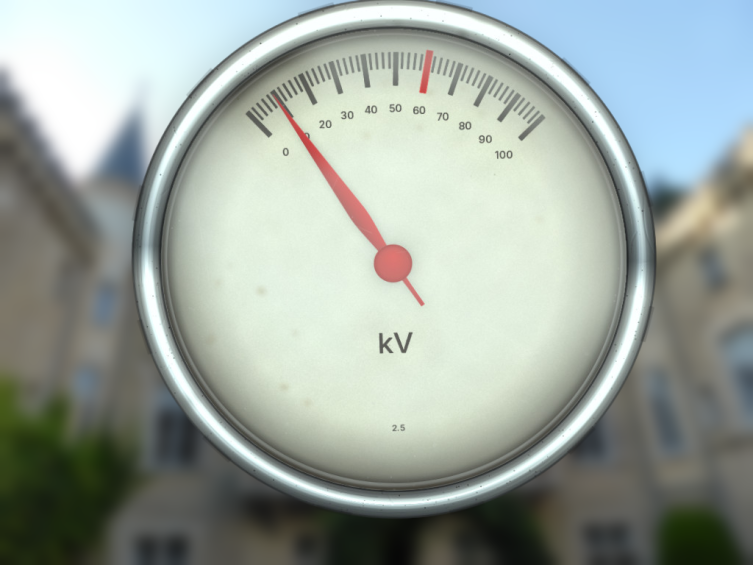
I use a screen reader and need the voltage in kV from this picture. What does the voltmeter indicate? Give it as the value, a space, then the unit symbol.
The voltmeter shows 10 kV
